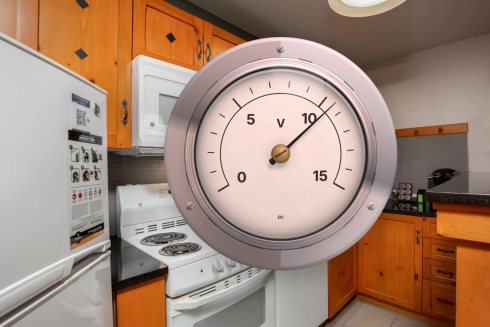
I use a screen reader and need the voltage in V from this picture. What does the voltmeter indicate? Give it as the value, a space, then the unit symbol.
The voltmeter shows 10.5 V
